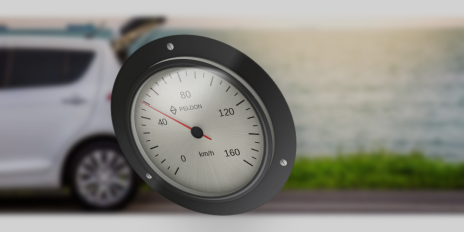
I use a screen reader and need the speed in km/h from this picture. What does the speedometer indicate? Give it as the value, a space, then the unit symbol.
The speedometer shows 50 km/h
